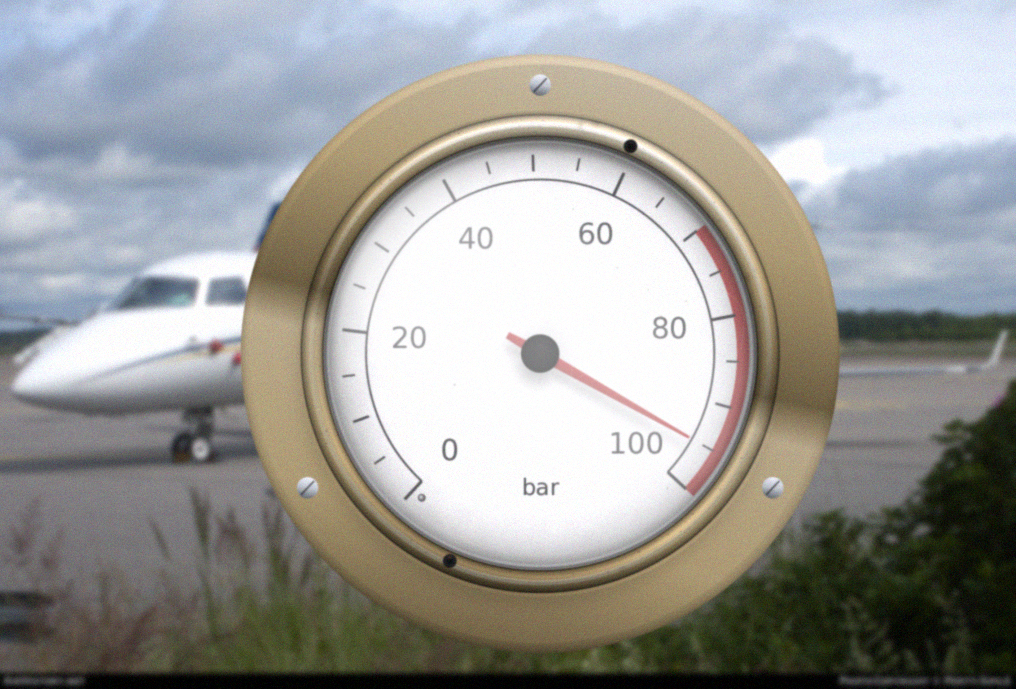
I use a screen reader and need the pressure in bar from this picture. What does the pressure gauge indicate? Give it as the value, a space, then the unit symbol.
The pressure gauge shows 95 bar
